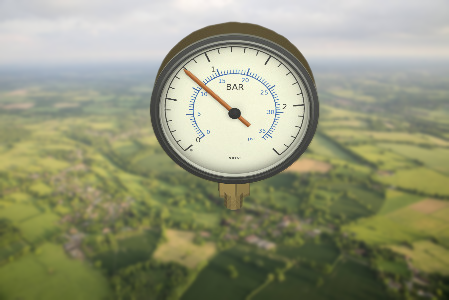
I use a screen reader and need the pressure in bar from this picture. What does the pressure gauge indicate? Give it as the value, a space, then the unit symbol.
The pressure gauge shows 0.8 bar
